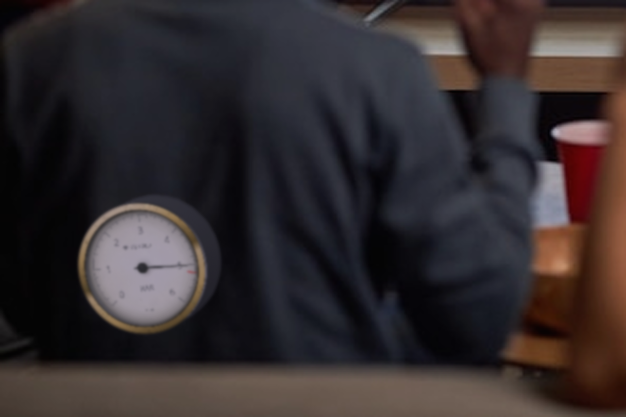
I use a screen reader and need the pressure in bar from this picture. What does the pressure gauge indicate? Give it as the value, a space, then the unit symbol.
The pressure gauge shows 5 bar
